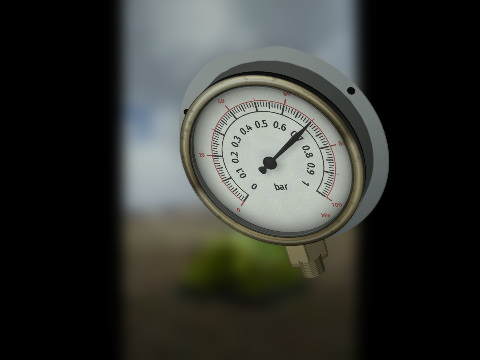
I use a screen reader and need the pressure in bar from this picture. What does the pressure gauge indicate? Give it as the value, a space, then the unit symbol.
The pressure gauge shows 0.7 bar
